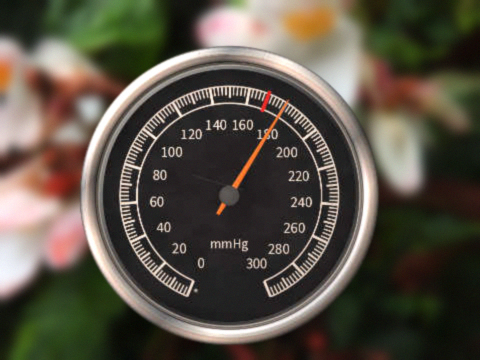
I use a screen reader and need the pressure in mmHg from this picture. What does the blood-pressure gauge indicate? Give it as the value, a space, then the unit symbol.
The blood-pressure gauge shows 180 mmHg
